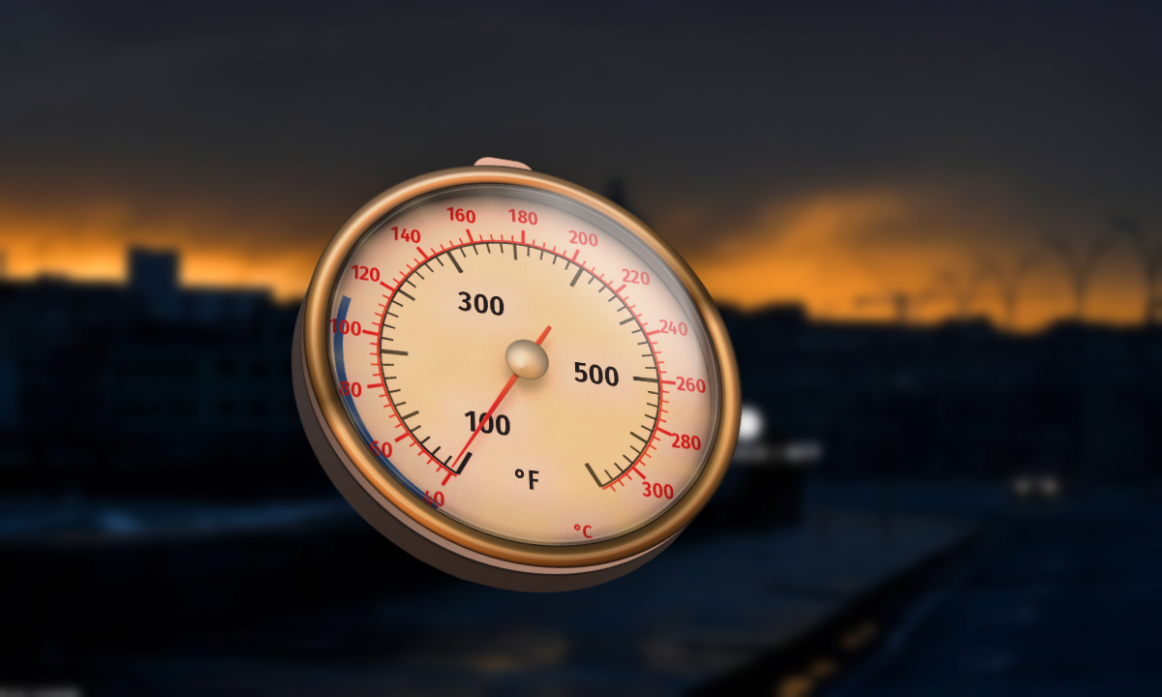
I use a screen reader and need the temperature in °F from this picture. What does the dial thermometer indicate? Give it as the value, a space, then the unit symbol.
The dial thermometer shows 105 °F
